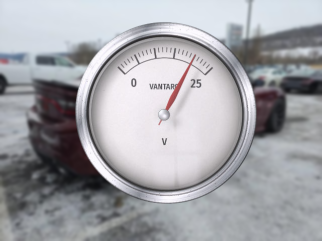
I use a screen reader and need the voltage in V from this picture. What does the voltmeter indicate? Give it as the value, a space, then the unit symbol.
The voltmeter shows 20 V
